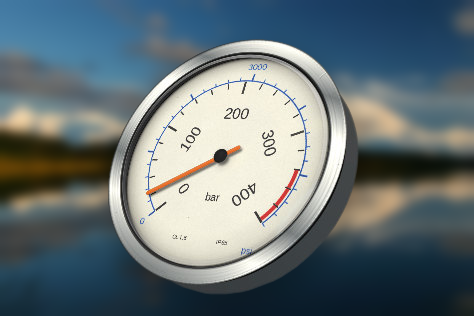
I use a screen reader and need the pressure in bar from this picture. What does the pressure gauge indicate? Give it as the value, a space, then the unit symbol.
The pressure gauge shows 20 bar
